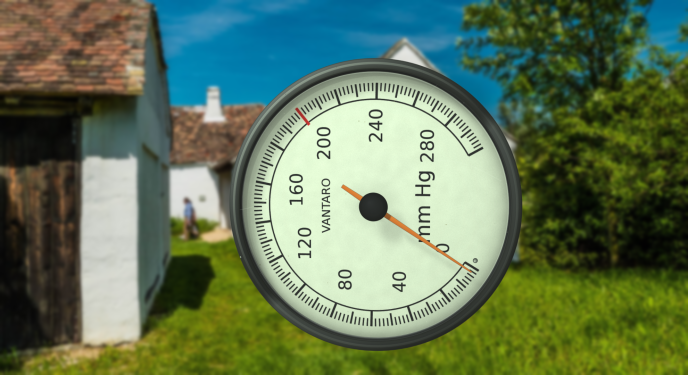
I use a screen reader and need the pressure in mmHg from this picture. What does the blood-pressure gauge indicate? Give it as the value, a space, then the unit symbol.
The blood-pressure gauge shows 2 mmHg
